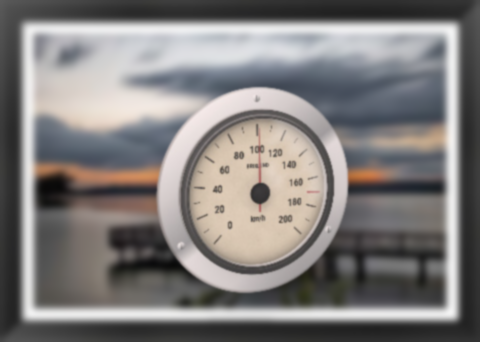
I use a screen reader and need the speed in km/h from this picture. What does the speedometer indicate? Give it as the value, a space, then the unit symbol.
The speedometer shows 100 km/h
